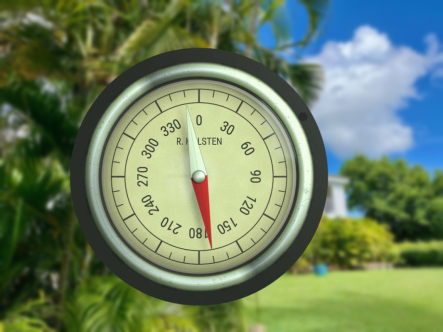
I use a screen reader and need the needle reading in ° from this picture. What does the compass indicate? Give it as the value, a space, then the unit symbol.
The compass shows 170 °
